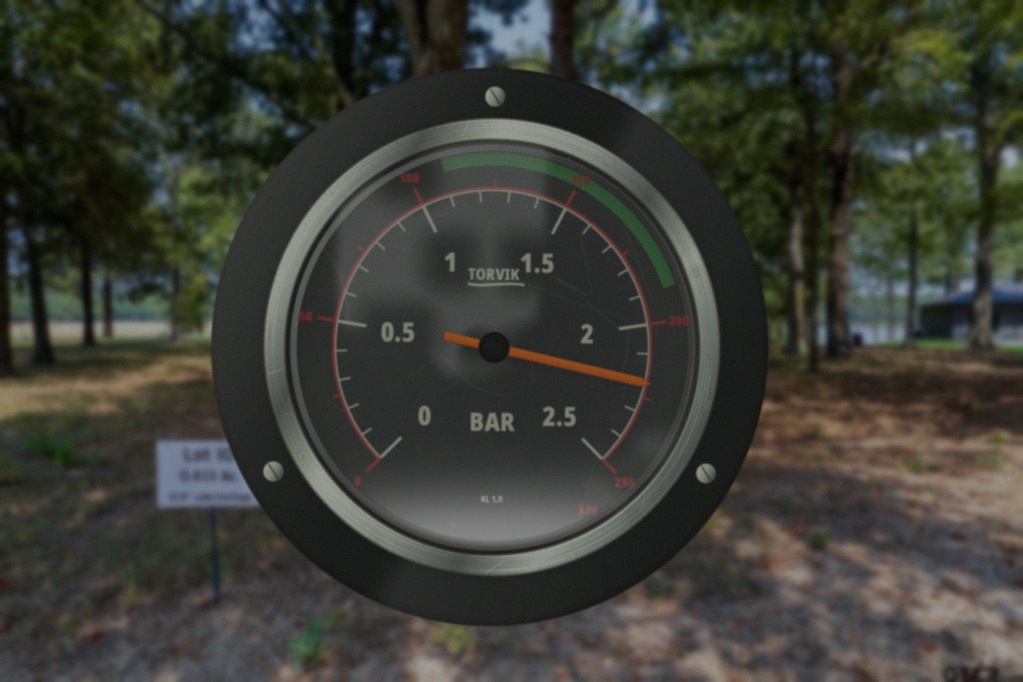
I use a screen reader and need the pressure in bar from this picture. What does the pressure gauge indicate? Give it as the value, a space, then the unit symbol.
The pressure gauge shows 2.2 bar
